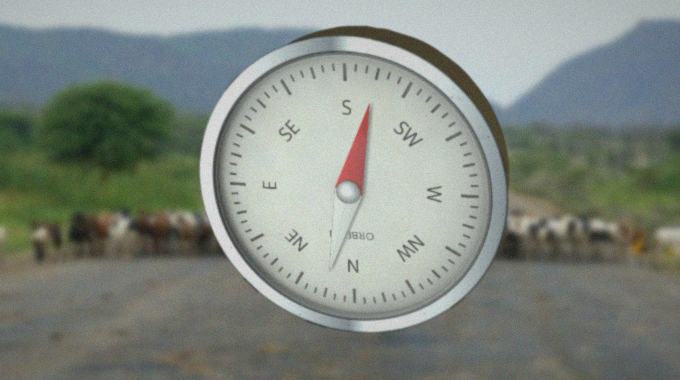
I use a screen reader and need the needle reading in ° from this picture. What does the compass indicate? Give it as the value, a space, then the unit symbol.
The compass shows 195 °
